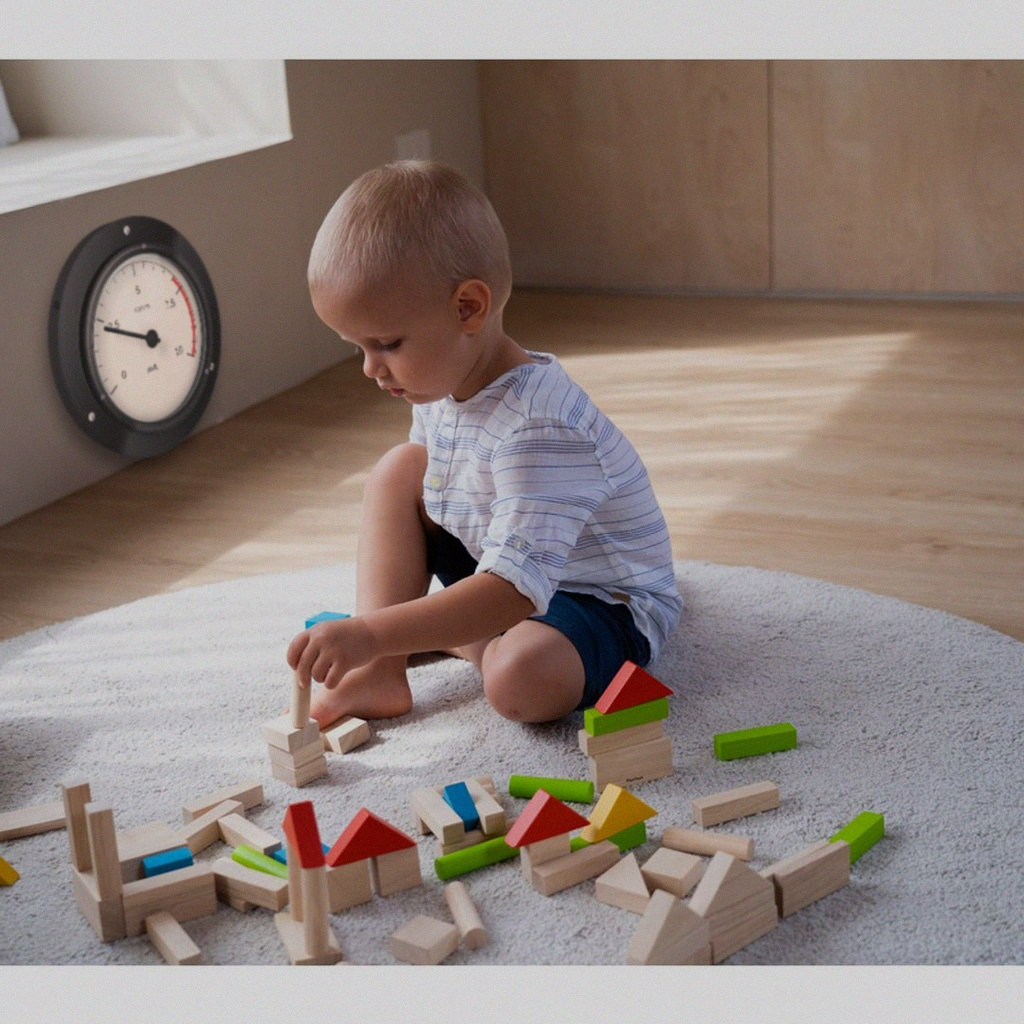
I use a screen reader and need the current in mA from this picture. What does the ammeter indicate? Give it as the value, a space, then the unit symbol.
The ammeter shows 2.25 mA
